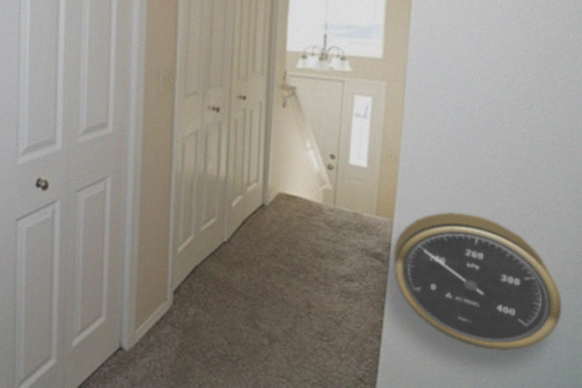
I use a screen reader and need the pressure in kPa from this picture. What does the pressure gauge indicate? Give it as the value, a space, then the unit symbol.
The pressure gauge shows 100 kPa
